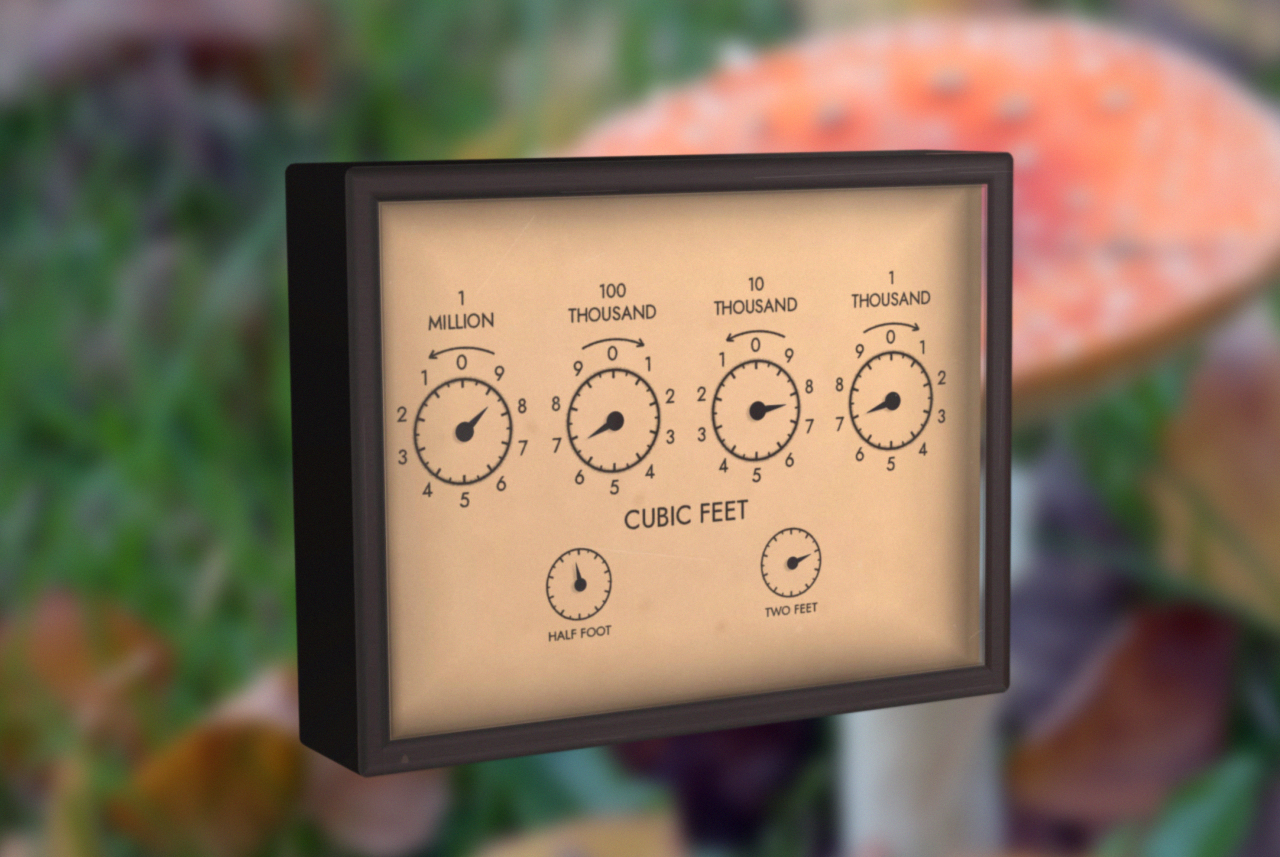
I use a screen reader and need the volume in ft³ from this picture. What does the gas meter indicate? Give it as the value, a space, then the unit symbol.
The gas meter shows 867700 ft³
